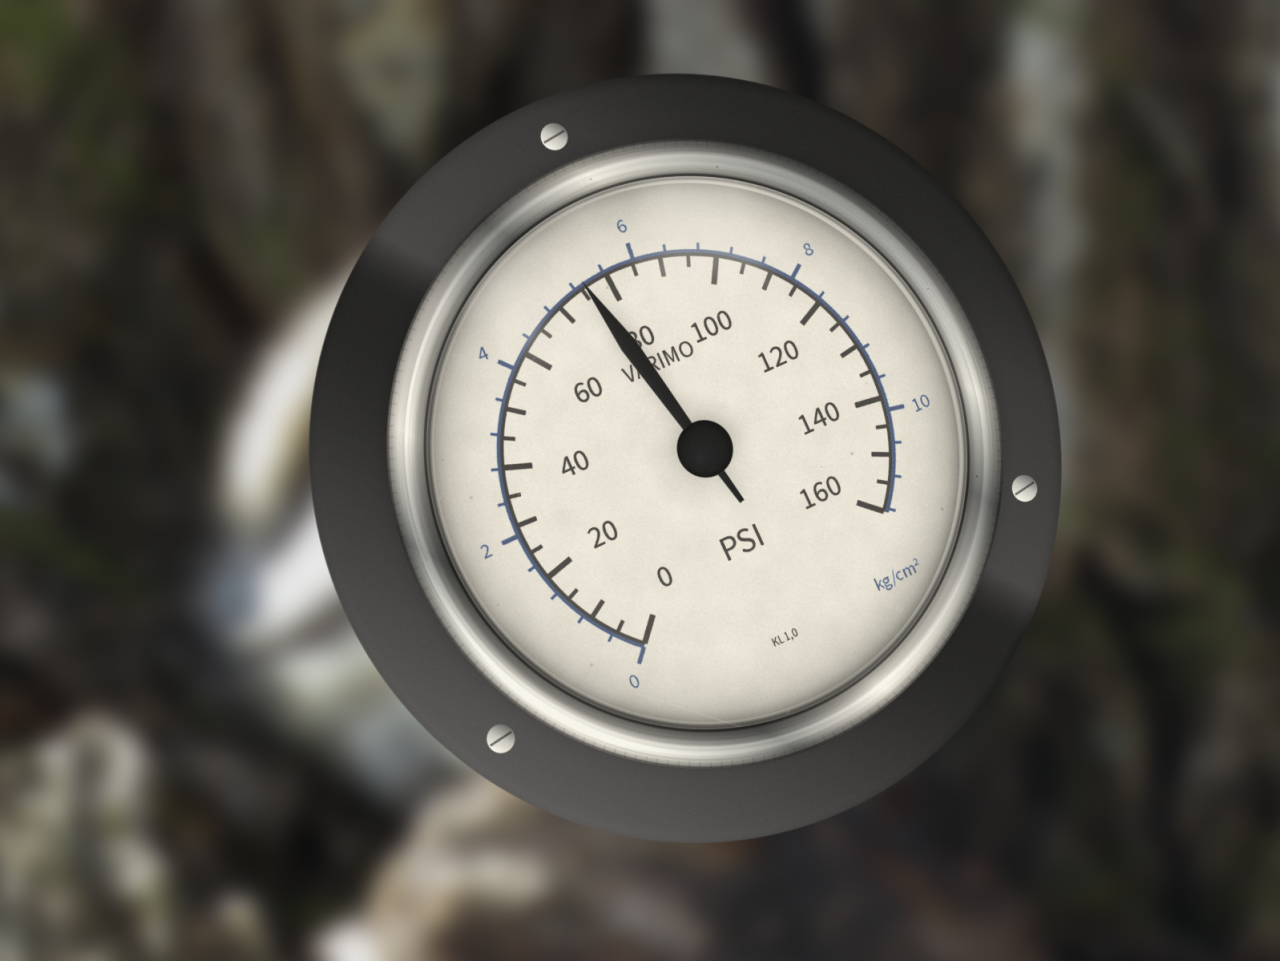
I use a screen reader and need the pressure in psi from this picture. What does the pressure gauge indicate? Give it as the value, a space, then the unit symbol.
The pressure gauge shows 75 psi
